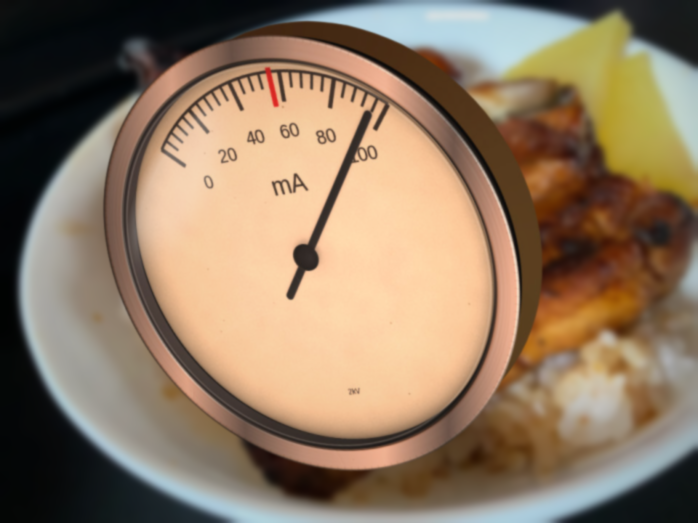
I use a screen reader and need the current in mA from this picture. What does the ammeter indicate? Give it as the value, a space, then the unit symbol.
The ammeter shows 96 mA
